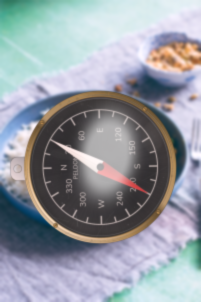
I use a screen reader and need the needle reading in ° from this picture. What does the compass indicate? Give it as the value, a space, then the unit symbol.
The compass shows 210 °
